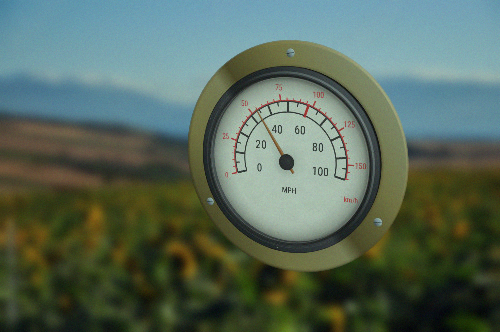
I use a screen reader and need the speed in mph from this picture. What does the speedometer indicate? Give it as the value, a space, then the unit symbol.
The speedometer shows 35 mph
